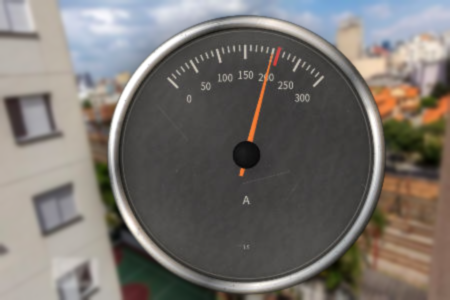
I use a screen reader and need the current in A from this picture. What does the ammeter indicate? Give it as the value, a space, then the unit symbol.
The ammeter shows 200 A
